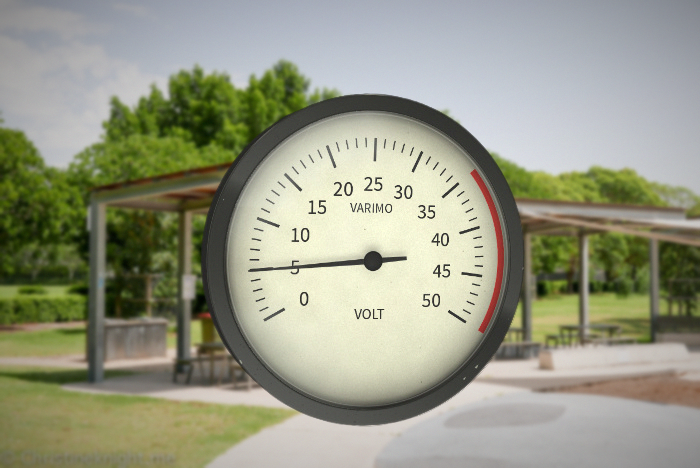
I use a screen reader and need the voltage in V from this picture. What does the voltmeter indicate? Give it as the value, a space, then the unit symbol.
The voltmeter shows 5 V
